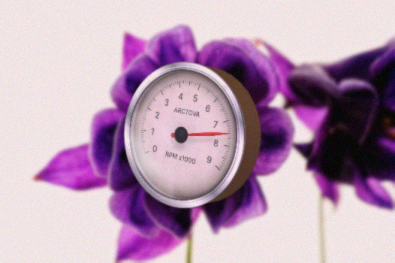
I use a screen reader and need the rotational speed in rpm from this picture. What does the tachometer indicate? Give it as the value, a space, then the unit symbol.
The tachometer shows 7500 rpm
